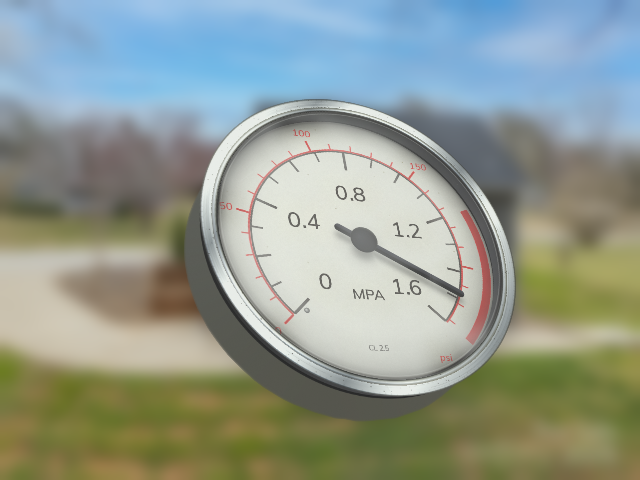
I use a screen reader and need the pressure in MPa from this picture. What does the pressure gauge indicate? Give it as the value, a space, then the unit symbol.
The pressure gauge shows 1.5 MPa
